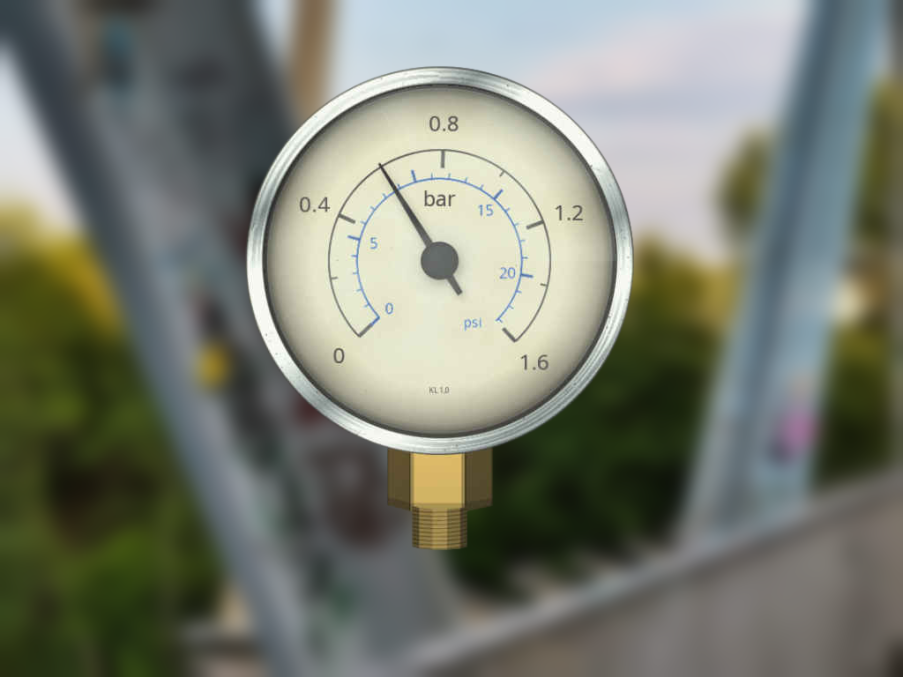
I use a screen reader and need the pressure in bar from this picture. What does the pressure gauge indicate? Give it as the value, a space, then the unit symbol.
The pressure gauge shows 0.6 bar
